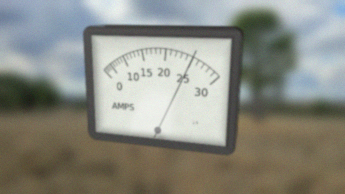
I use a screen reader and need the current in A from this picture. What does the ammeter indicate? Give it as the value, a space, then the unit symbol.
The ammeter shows 25 A
